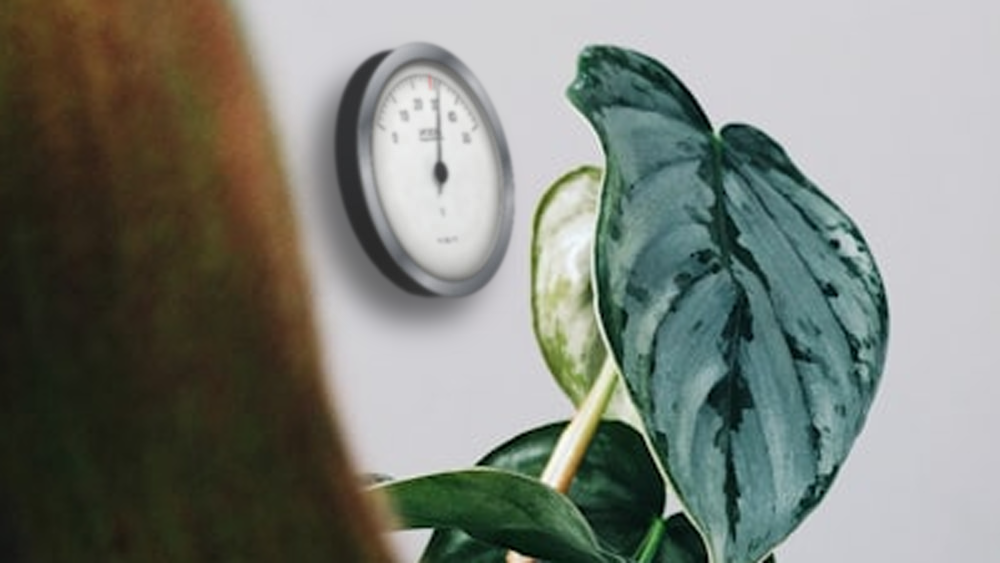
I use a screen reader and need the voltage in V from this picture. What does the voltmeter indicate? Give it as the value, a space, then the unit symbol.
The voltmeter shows 30 V
